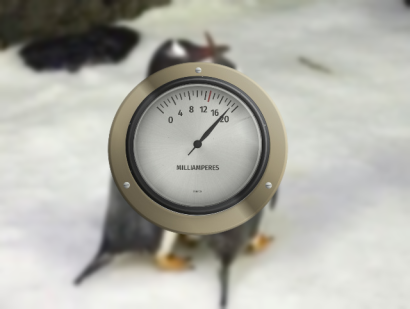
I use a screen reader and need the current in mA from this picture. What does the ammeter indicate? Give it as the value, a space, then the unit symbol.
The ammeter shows 19 mA
